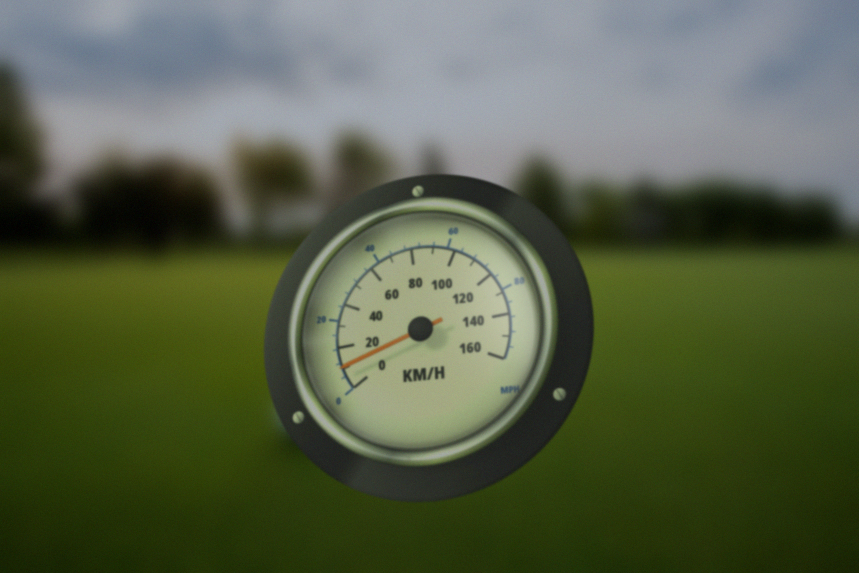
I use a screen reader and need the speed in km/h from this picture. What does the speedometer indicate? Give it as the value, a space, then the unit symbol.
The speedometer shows 10 km/h
